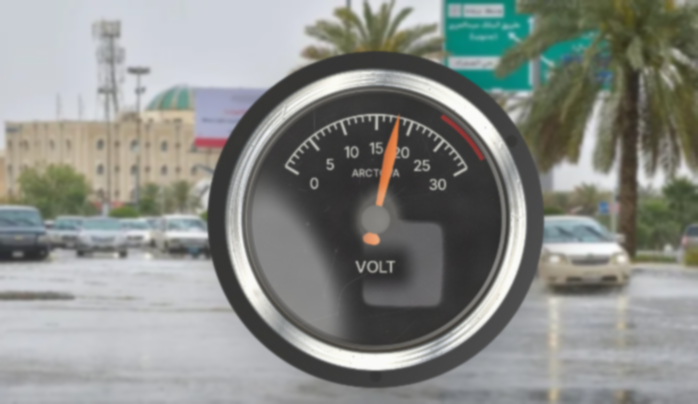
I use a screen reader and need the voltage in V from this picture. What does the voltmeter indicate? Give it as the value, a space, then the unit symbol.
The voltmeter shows 18 V
